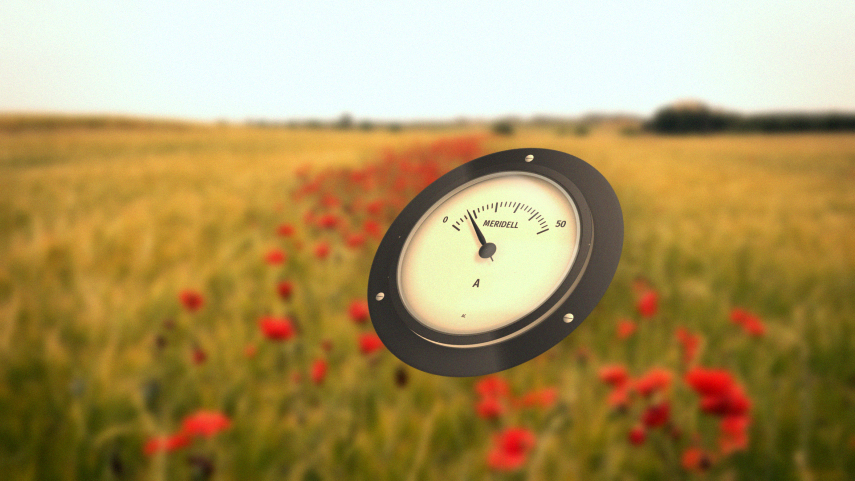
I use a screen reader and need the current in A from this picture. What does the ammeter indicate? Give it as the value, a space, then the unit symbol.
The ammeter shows 8 A
